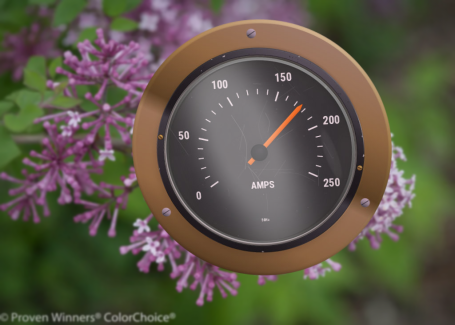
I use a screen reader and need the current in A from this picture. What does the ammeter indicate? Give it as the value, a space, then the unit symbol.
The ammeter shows 175 A
